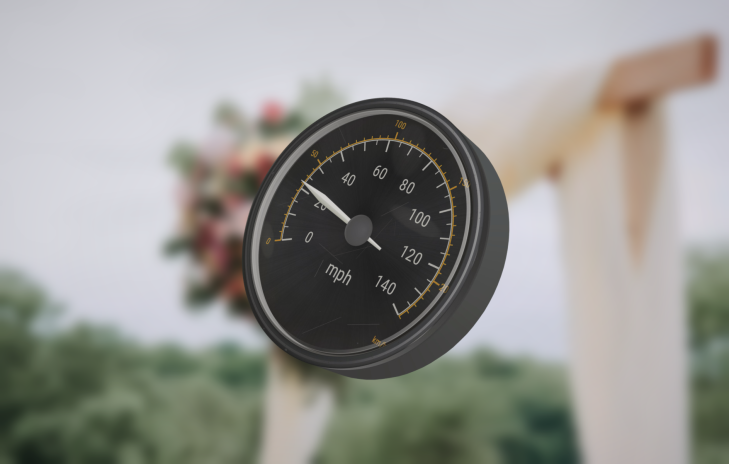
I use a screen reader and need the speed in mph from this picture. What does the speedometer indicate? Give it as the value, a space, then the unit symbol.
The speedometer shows 22.5 mph
